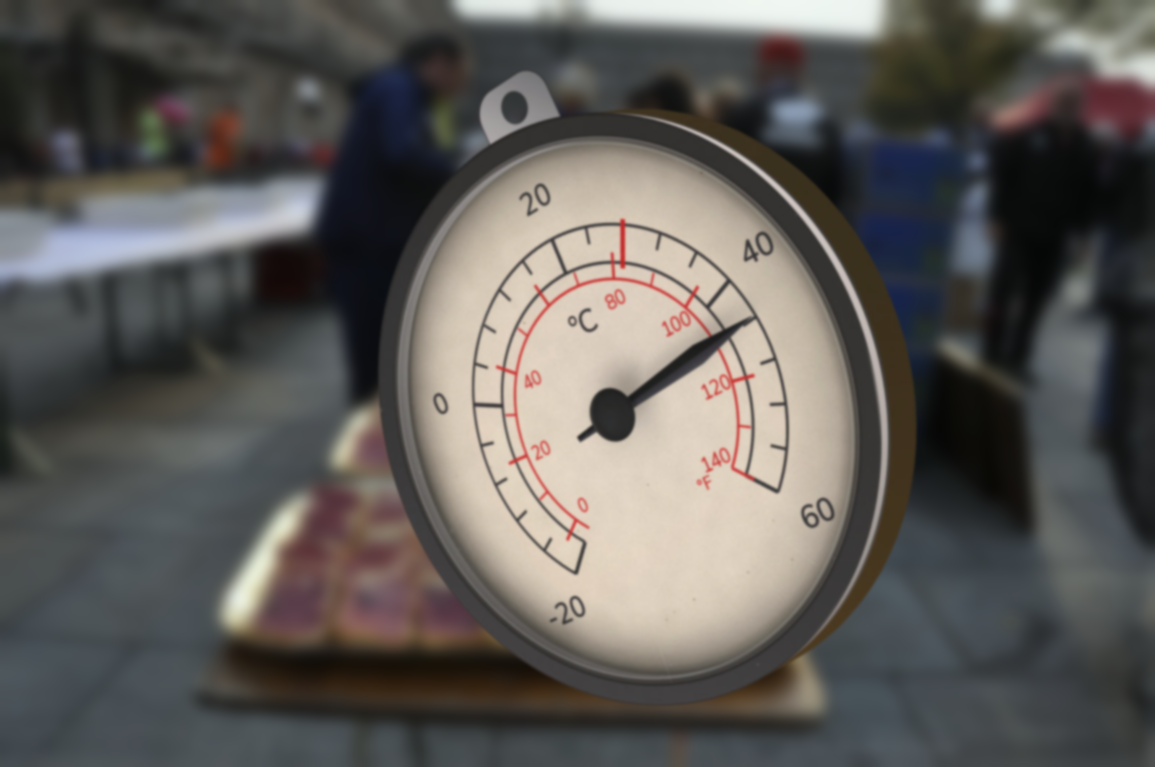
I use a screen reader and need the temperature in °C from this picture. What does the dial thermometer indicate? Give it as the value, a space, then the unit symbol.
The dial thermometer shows 44 °C
